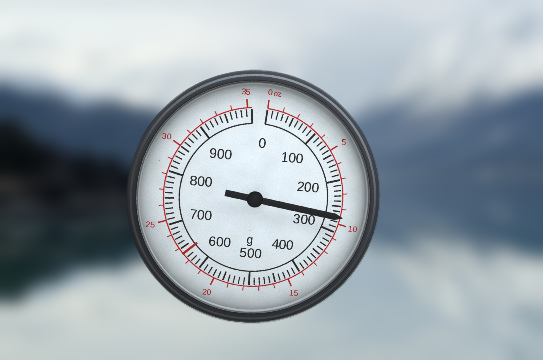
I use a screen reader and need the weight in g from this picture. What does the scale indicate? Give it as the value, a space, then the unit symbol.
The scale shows 270 g
